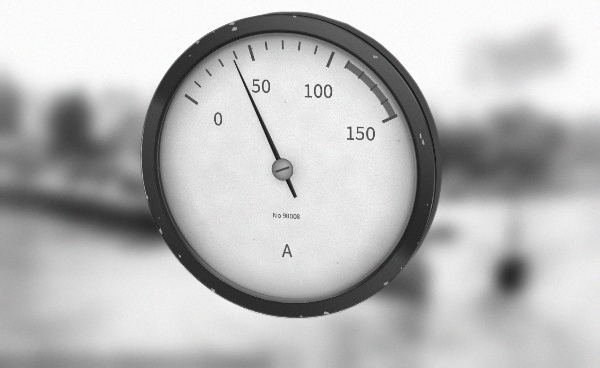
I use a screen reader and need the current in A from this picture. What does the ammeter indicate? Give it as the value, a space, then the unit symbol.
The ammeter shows 40 A
